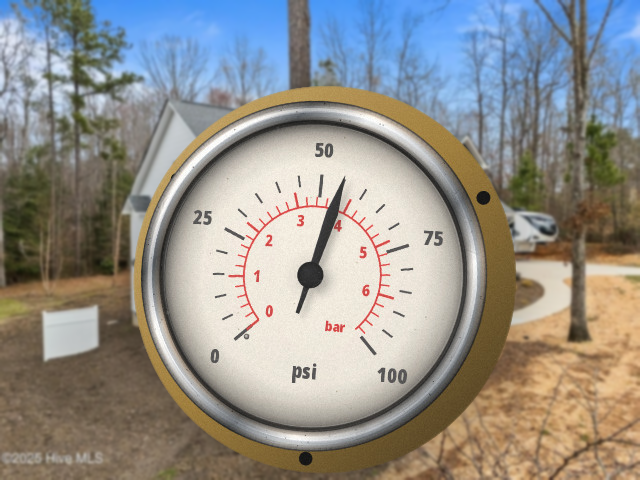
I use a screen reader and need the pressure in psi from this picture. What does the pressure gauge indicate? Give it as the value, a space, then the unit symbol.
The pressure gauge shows 55 psi
